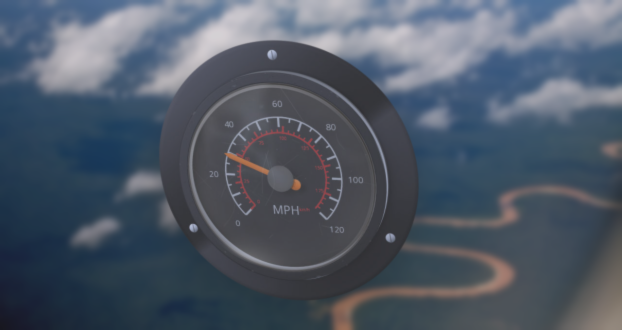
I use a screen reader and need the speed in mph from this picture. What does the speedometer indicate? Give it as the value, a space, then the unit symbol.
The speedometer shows 30 mph
